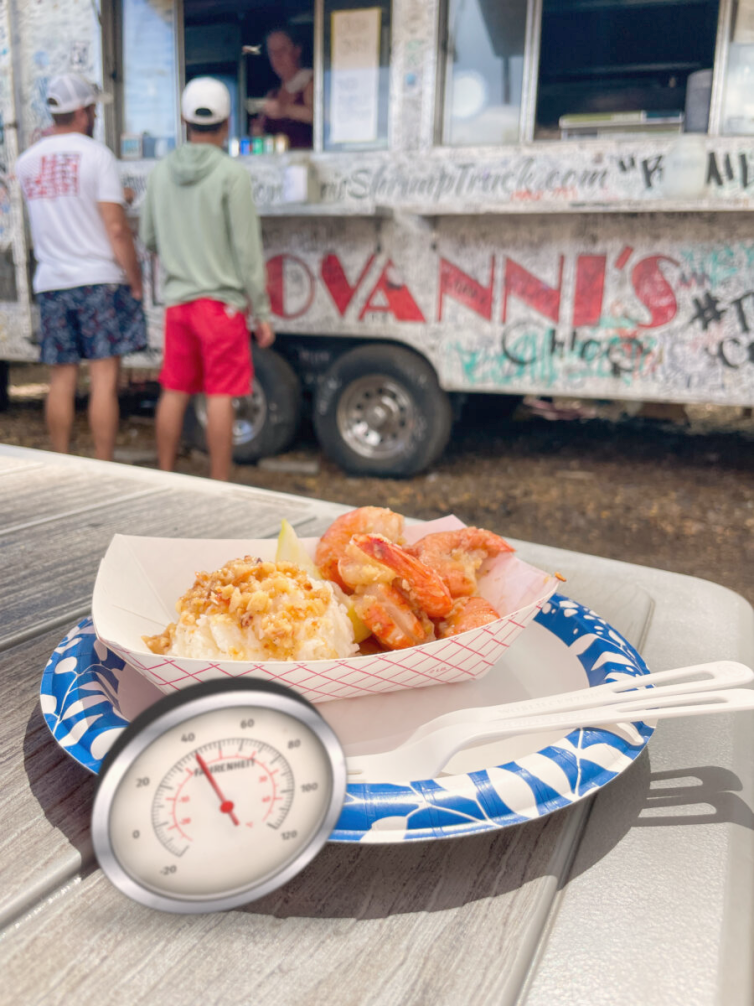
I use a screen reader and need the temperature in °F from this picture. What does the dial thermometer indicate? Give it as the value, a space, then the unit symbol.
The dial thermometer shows 40 °F
